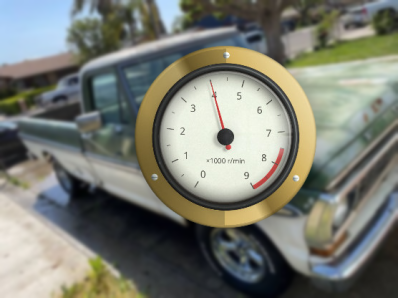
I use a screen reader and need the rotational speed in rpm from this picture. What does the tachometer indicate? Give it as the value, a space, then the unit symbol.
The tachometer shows 4000 rpm
